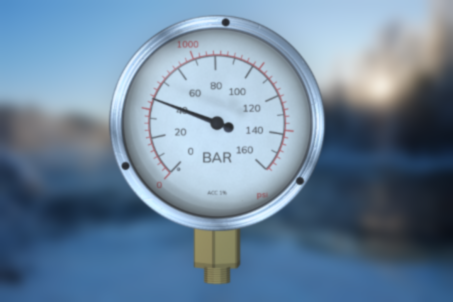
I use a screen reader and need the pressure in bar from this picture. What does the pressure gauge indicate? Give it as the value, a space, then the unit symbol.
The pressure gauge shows 40 bar
